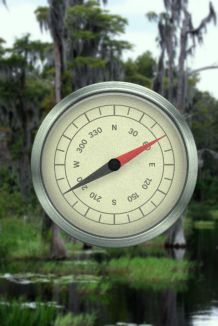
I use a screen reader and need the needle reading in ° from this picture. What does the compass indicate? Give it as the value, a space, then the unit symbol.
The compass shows 60 °
